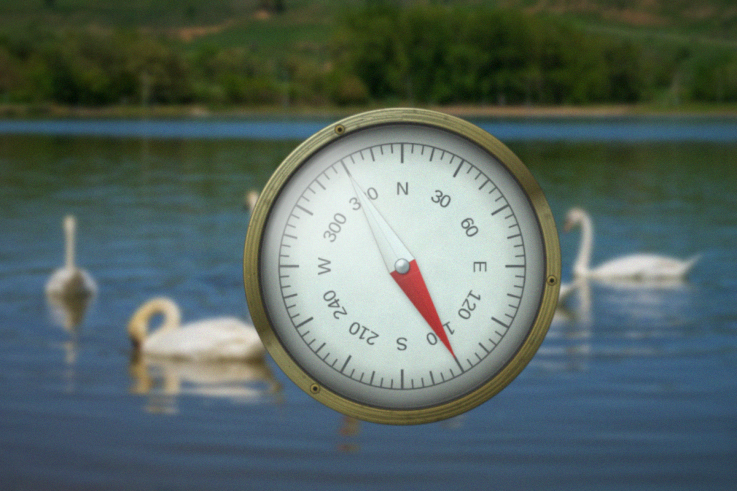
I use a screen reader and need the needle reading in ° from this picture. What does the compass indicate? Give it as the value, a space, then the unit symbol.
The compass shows 150 °
